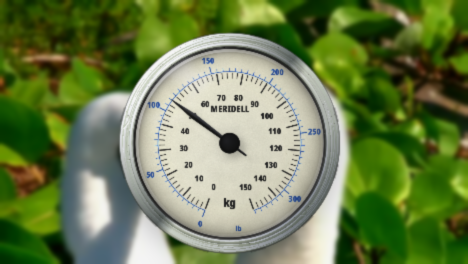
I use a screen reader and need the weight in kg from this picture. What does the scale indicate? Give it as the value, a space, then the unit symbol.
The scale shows 50 kg
